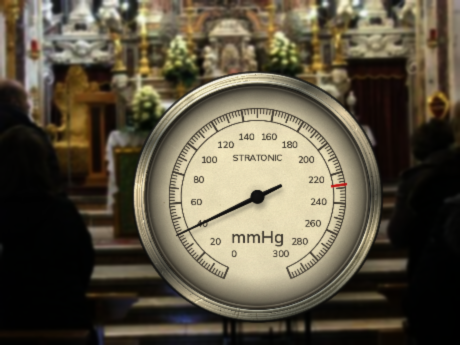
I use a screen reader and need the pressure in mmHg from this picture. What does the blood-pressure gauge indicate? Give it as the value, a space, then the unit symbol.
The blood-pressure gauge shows 40 mmHg
